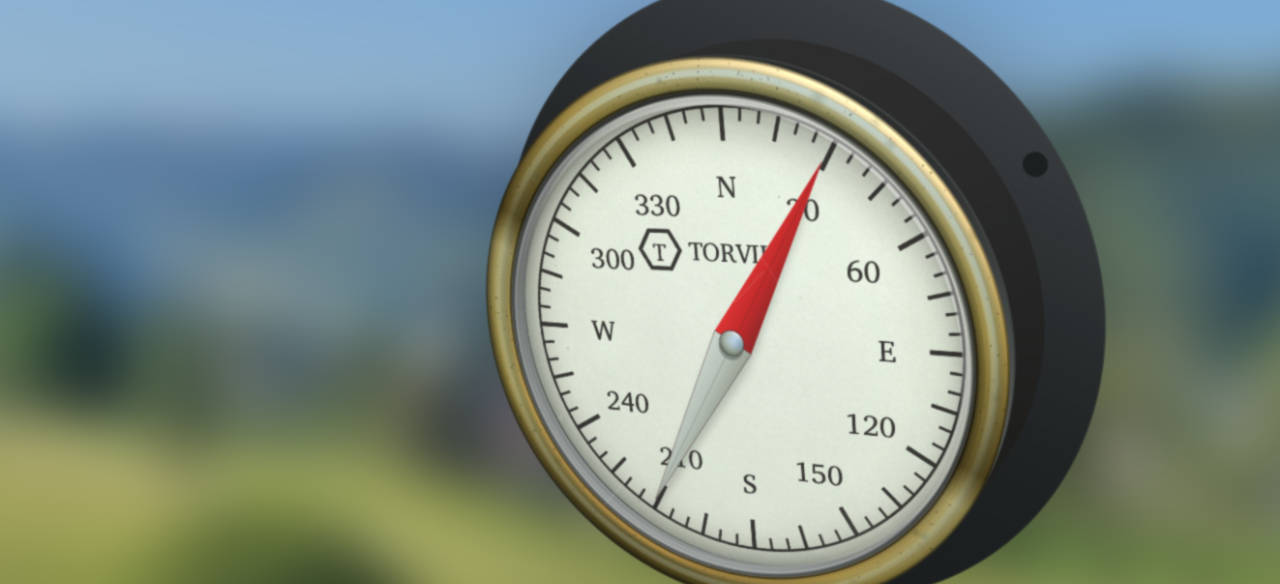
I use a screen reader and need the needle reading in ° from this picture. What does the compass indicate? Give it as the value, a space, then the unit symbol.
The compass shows 30 °
